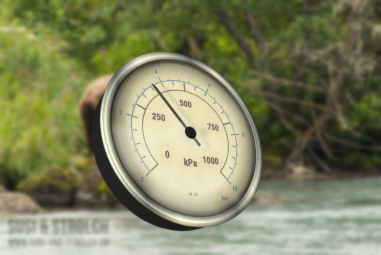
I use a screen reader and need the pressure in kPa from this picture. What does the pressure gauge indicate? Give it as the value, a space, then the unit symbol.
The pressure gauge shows 350 kPa
